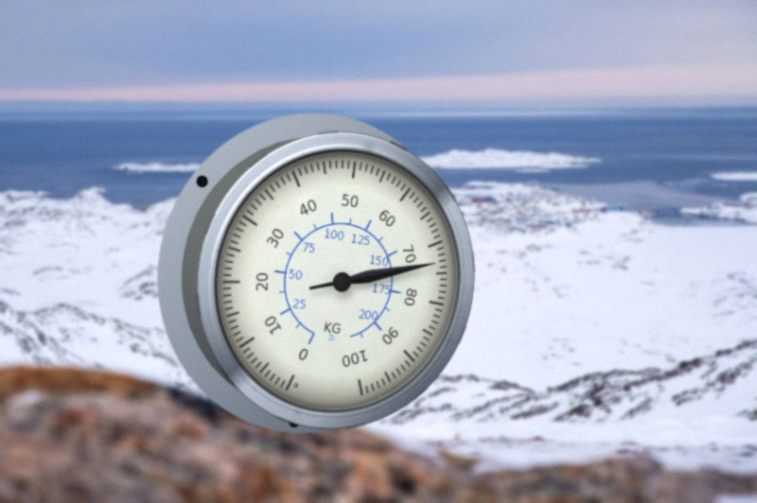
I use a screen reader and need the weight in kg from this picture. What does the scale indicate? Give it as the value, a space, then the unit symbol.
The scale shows 73 kg
